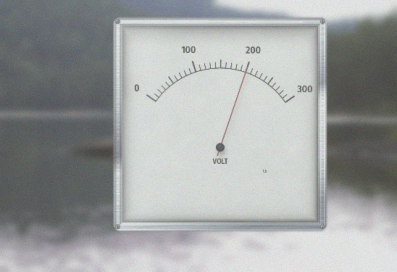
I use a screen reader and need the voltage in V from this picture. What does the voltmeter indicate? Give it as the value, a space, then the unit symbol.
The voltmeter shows 200 V
